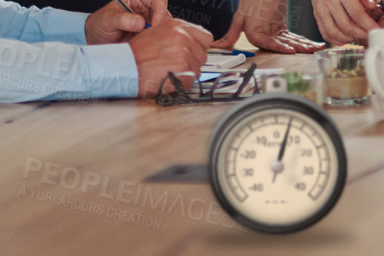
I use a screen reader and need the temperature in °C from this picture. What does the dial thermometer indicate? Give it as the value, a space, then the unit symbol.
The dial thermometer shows 5 °C
